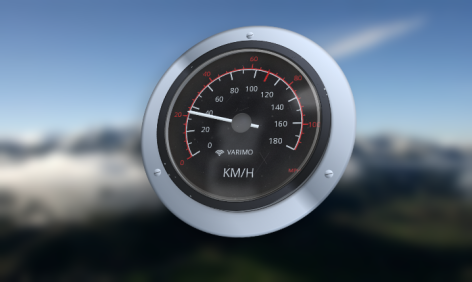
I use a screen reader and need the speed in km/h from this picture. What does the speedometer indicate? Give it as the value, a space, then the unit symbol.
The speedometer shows 35 km/h
